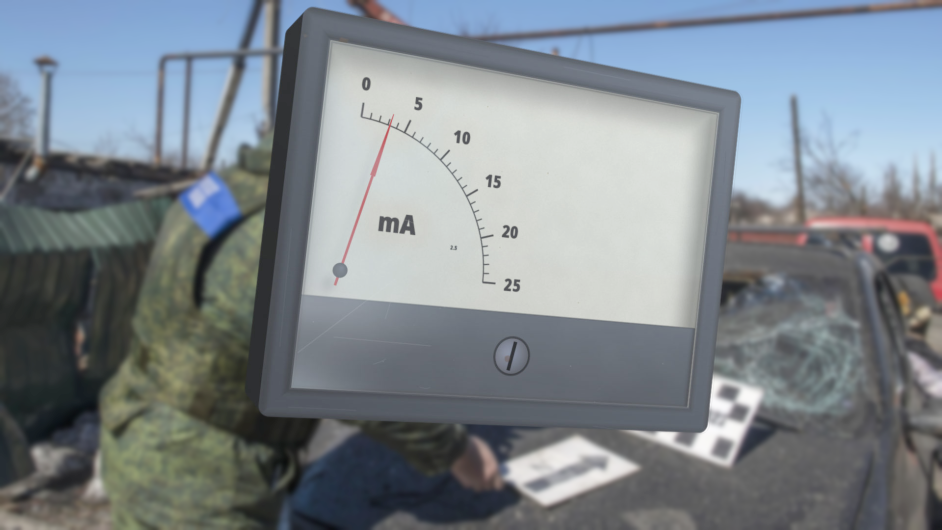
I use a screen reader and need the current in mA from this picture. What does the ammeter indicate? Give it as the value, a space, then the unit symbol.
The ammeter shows 3 mA
